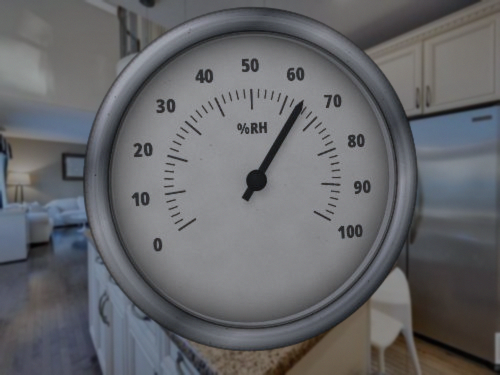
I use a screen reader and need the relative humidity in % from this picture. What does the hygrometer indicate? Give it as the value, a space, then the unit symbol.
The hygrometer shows 64 %
